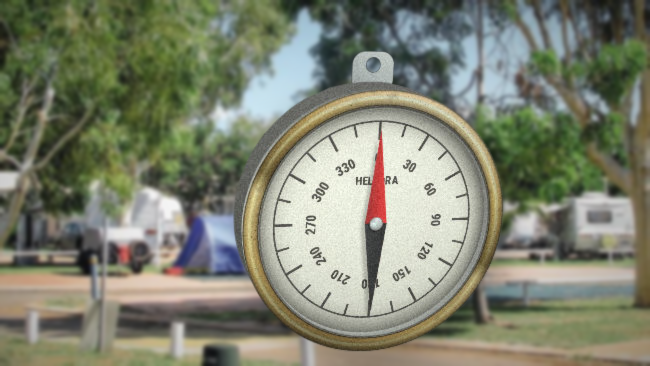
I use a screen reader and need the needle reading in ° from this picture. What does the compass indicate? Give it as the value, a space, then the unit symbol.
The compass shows 0 °
